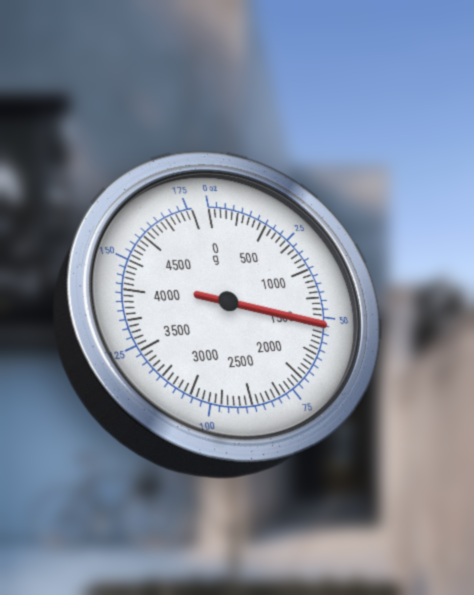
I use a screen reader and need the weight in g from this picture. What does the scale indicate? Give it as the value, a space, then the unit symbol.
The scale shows 1500 g
